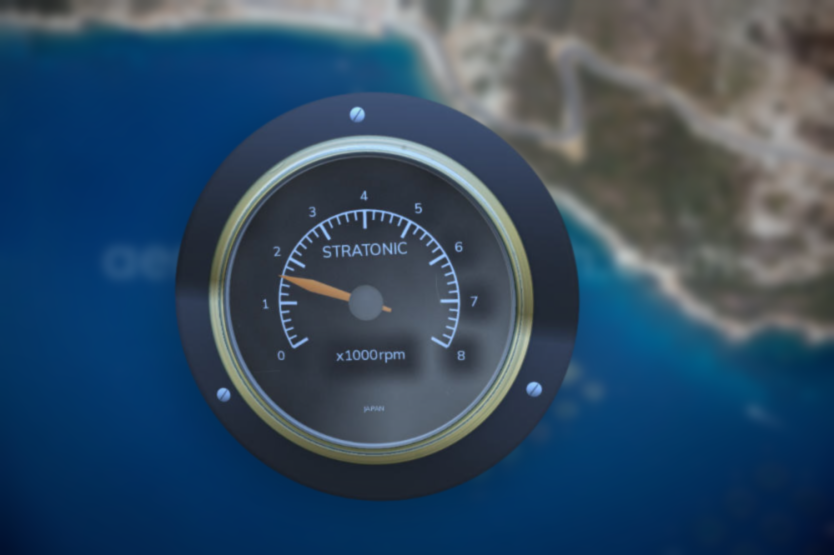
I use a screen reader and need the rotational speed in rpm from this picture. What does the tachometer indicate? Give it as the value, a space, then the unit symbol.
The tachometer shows 1600 rpm
